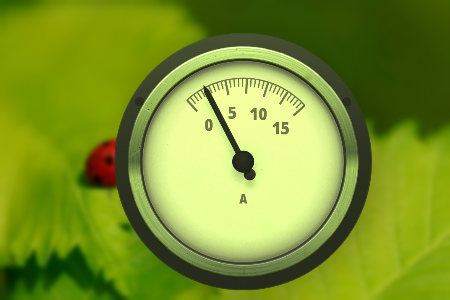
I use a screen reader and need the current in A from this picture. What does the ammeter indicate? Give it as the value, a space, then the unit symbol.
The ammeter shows 2.5 A
